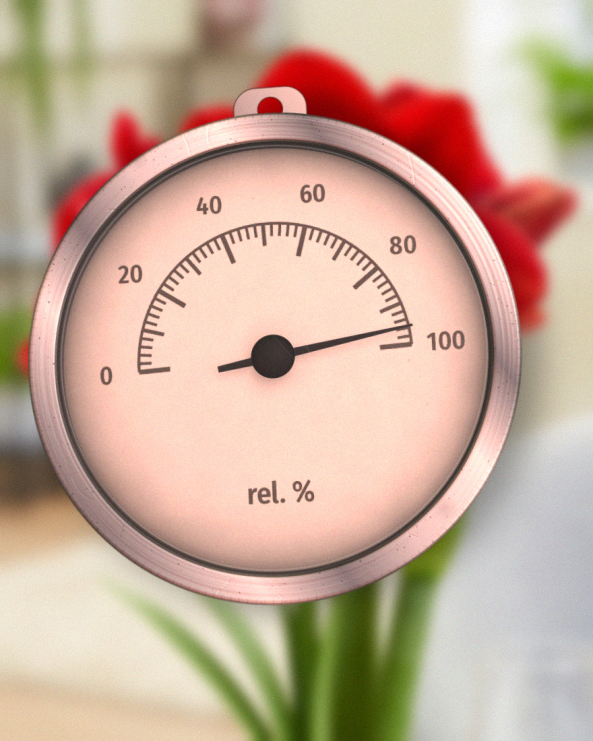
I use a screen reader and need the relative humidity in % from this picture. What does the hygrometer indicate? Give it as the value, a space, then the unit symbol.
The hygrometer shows 96 %
